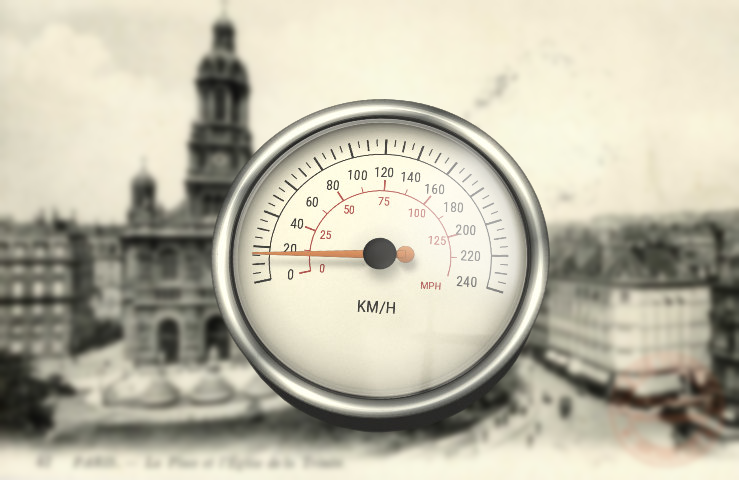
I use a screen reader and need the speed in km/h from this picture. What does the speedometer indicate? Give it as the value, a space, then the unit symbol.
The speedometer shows 15 km/h
